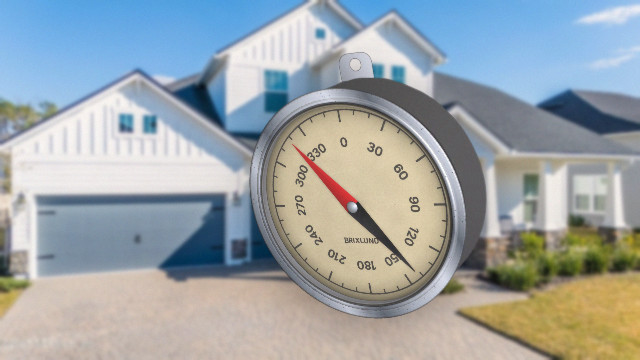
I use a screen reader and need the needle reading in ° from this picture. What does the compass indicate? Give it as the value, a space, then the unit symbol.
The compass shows 320 °
